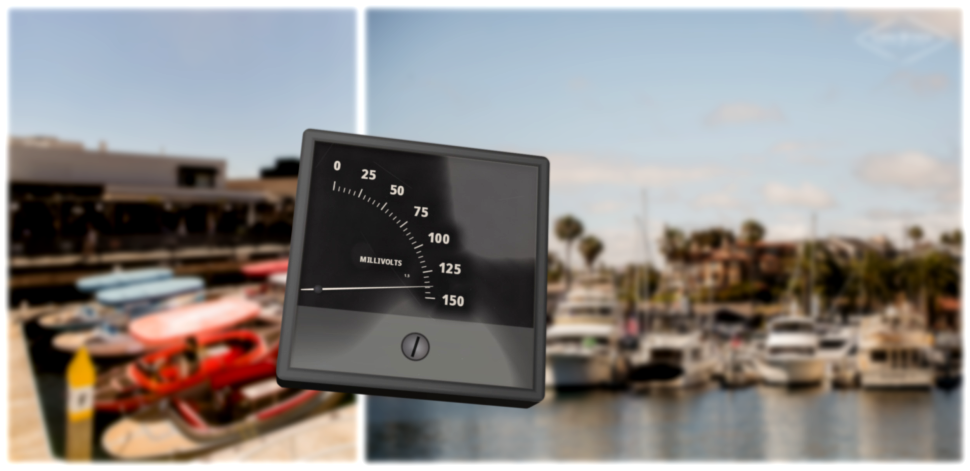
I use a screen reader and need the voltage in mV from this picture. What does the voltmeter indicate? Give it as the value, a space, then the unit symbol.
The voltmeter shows 140 mV
